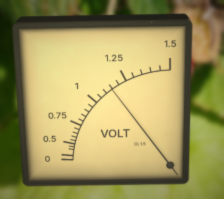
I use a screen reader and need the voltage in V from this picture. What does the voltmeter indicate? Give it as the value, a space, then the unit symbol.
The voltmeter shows 1.15 V
